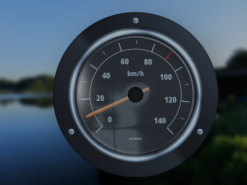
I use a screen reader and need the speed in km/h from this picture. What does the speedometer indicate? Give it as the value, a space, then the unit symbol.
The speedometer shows 10 km/h
